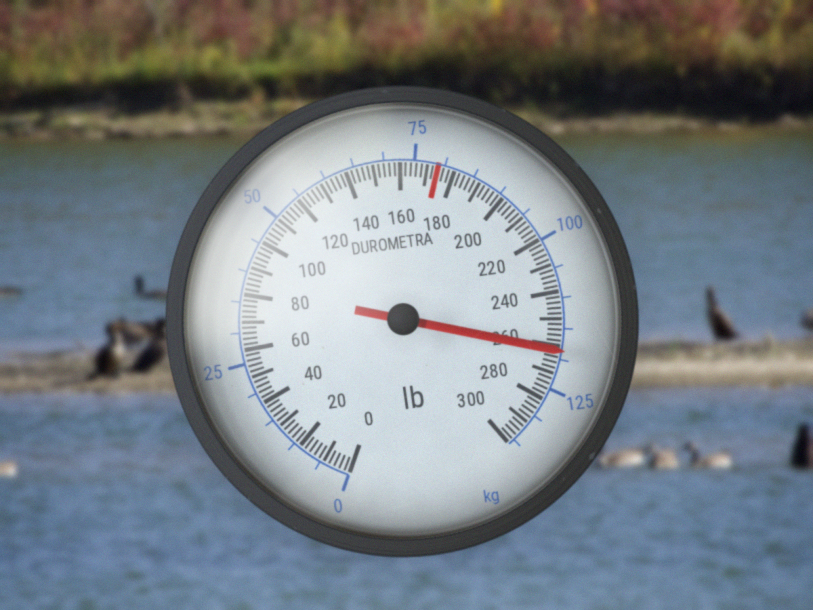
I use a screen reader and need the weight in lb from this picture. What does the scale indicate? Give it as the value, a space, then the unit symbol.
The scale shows 262 lb
